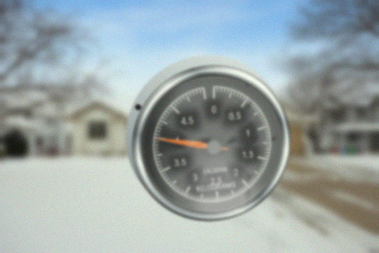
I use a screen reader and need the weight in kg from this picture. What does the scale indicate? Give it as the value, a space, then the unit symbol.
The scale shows 4 kg
